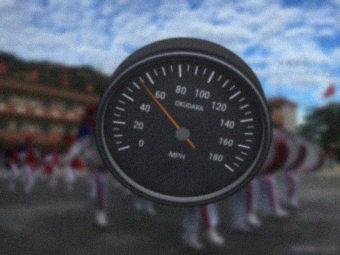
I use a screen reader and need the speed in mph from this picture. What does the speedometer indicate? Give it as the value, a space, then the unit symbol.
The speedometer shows 55 mph
